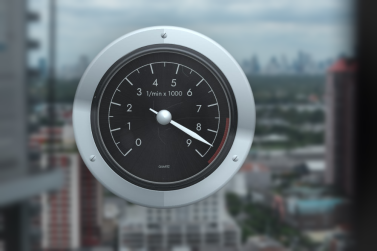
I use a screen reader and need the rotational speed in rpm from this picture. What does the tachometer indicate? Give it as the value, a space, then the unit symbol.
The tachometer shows 8500 rpm
